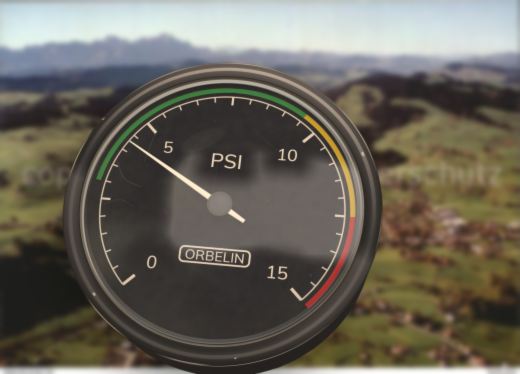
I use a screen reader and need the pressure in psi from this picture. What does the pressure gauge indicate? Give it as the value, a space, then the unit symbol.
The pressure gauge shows 4.25 psi
